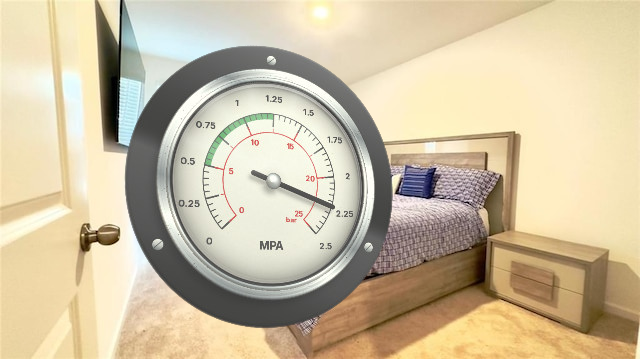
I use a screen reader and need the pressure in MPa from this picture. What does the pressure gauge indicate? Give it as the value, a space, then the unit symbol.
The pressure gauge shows 2.25 MPa
